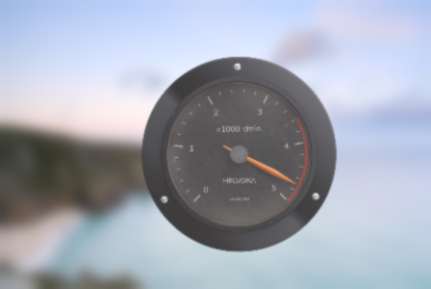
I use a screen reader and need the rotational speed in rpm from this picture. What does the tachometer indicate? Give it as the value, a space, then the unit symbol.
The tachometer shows 4700 rpm
